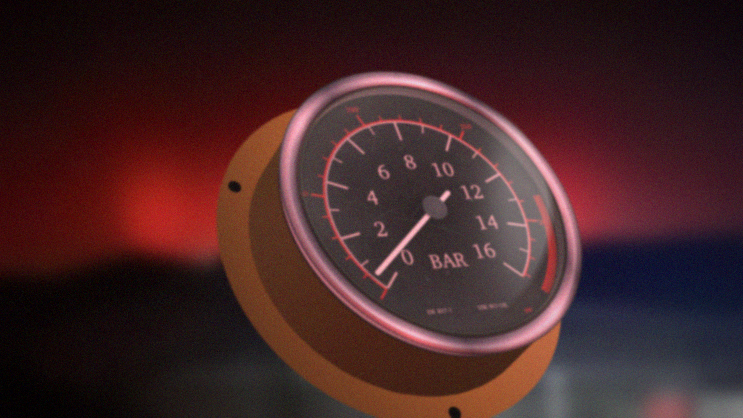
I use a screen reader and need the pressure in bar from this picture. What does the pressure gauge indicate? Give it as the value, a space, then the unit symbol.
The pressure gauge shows 0.5 bar
